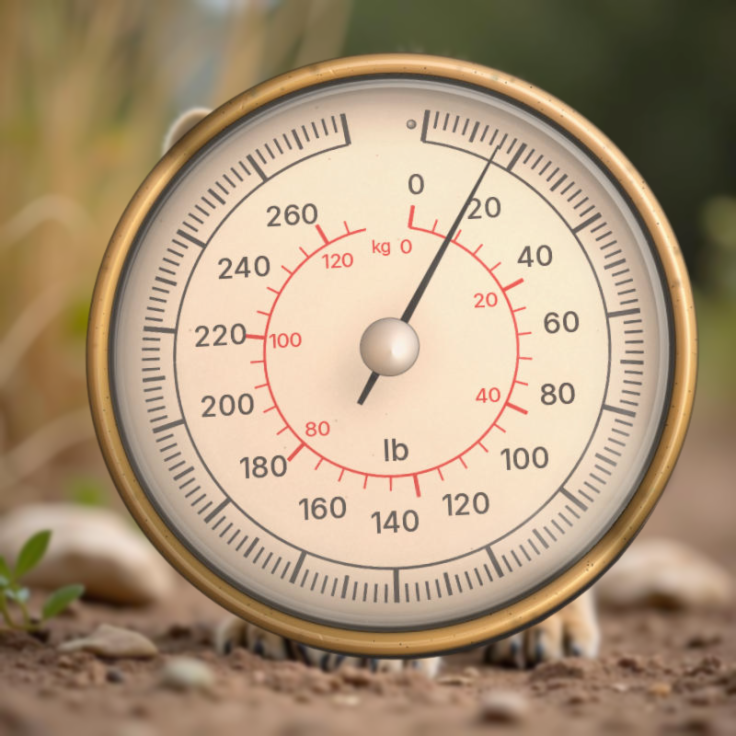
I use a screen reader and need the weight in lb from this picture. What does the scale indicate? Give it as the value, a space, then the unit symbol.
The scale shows 16 lb
